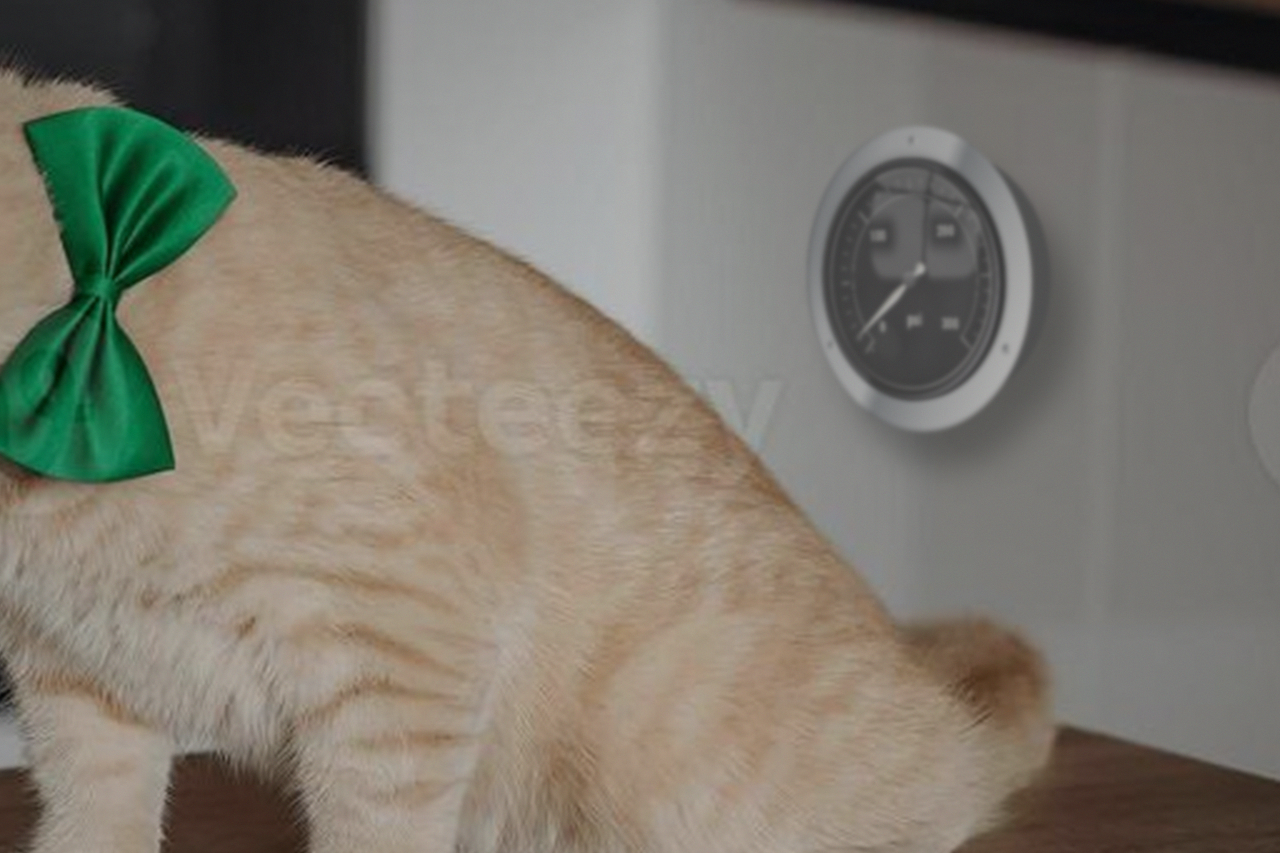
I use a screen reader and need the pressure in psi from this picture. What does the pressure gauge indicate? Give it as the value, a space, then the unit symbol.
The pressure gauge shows 10 psi
